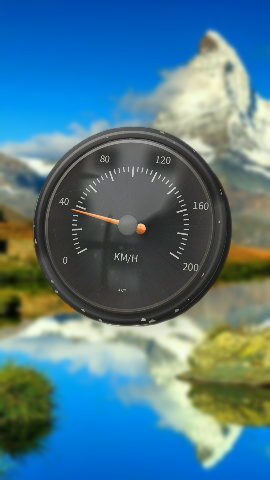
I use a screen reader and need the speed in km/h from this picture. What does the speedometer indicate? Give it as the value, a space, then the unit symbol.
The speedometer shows 36 km/h
